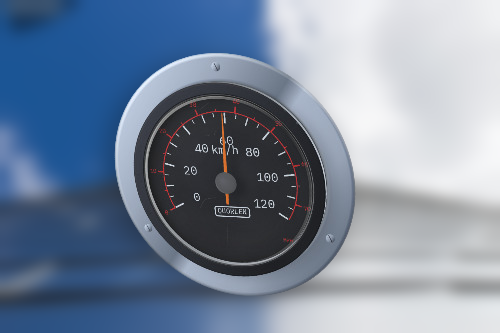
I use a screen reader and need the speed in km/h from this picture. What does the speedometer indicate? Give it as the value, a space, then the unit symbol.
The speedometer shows 60 km/h
